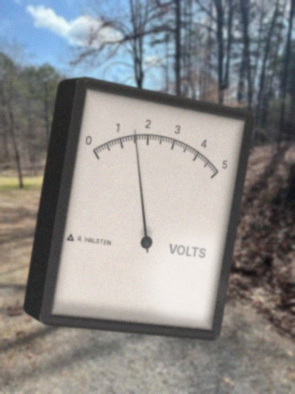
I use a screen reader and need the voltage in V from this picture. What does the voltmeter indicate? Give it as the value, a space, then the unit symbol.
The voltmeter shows 1.5 V
